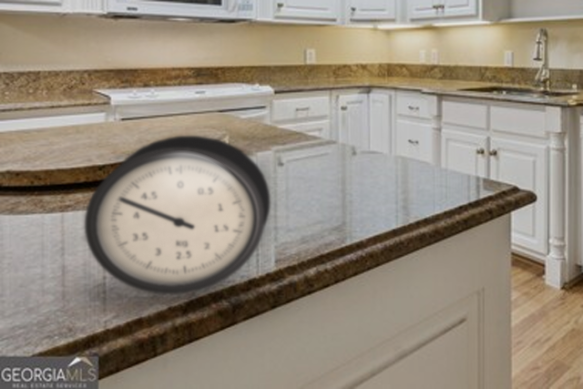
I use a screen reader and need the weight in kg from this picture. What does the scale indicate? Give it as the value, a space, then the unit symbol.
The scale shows 4.25 kg
